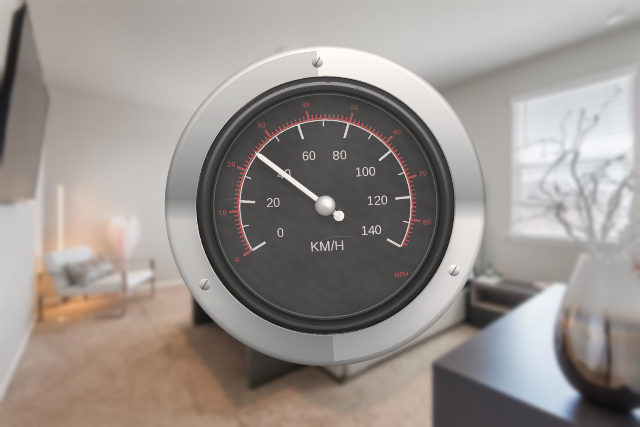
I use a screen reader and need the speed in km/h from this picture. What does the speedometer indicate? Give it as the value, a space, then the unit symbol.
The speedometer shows 40 km/h
